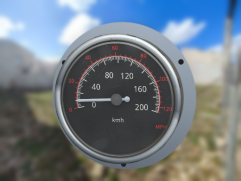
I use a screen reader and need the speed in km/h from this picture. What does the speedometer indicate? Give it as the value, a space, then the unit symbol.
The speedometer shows 10 km/h
